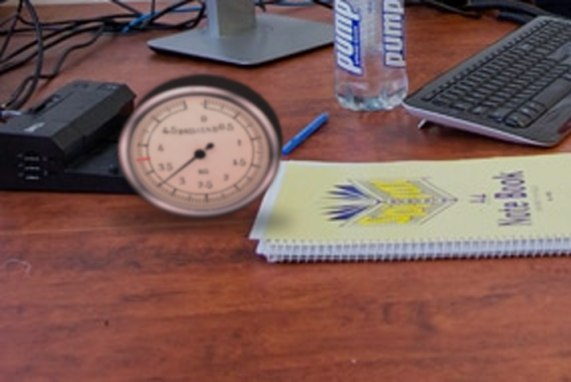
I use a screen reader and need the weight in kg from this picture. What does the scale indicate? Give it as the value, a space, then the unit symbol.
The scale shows 3.25 kg
